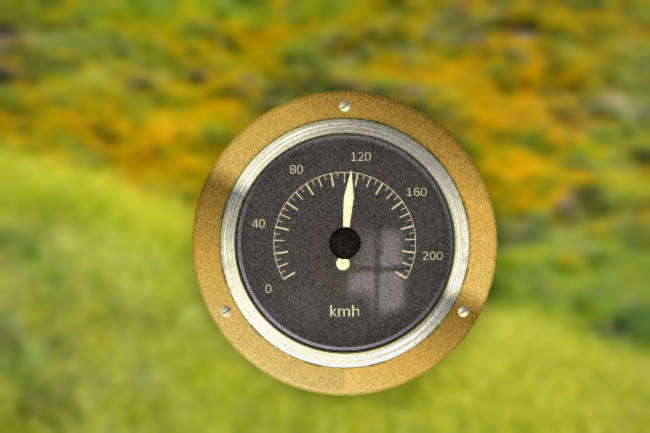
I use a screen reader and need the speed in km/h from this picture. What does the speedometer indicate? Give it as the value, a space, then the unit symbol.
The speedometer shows 115 km/h
